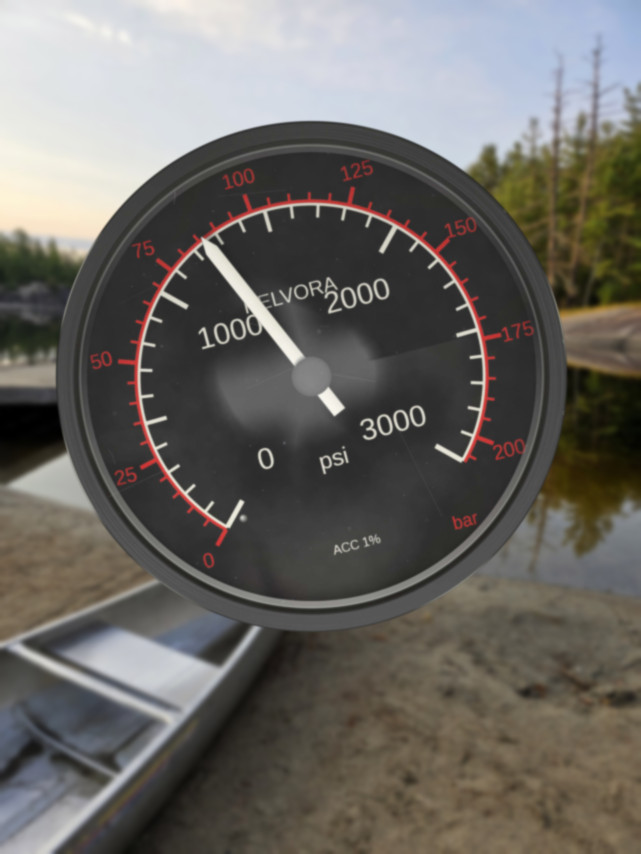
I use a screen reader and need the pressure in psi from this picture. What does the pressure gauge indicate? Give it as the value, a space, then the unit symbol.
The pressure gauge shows 1250 psi
